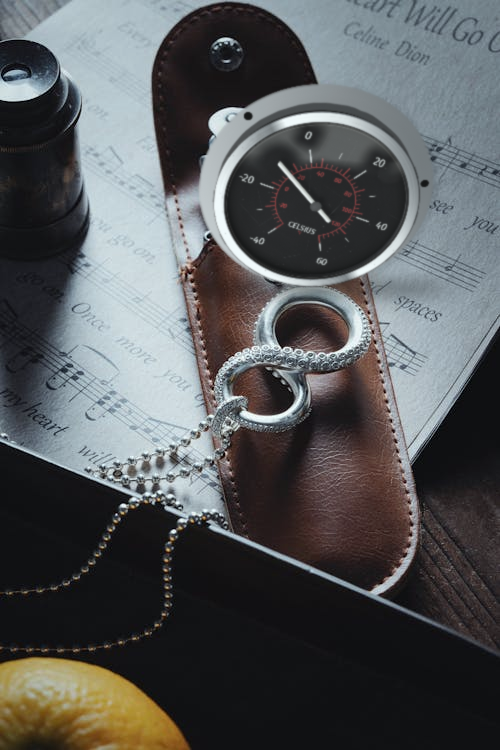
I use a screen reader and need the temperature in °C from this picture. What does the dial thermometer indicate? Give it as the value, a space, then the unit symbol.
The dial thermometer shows -10 °C
